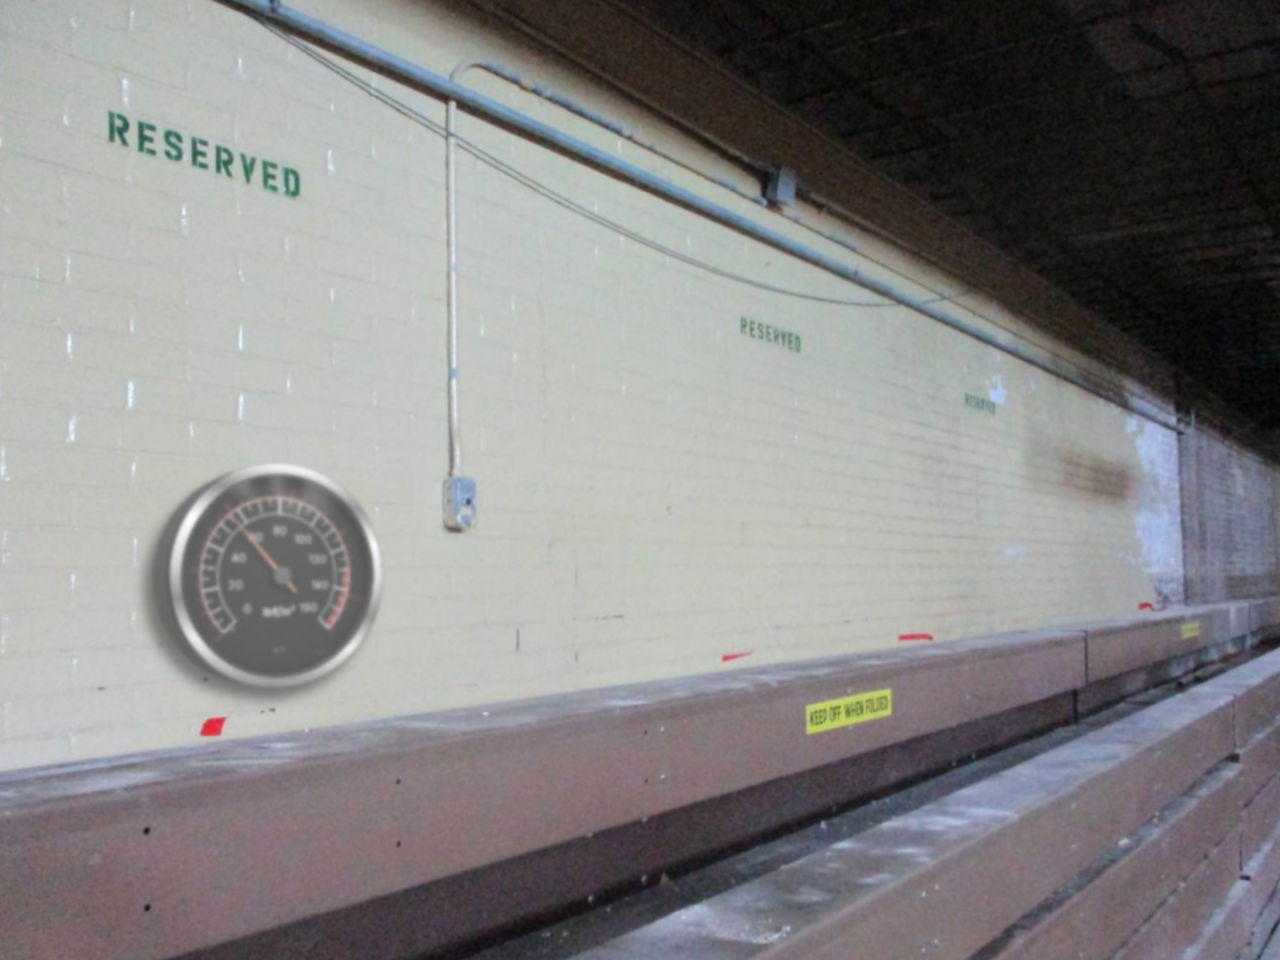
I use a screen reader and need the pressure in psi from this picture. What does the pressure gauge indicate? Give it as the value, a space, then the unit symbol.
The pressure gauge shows 55 psi
